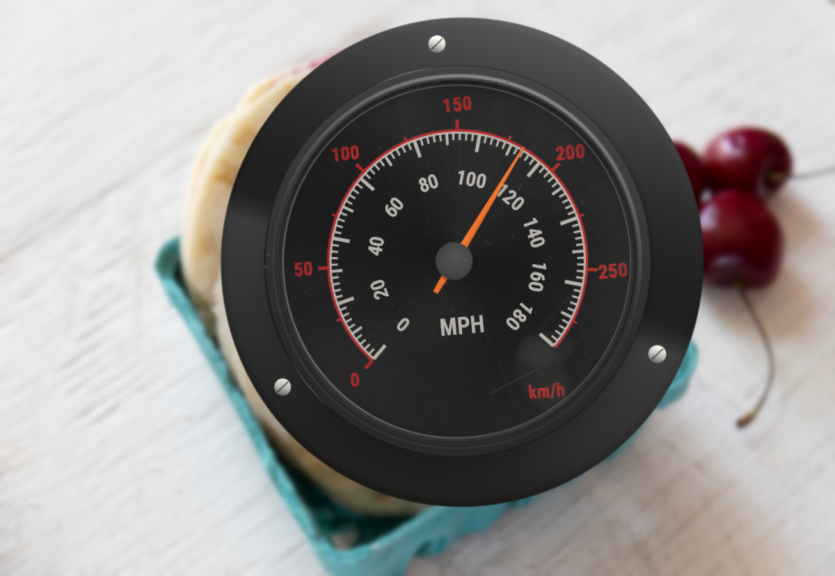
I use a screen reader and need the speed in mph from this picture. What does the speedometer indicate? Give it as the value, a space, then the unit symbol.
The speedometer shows 114 mph
